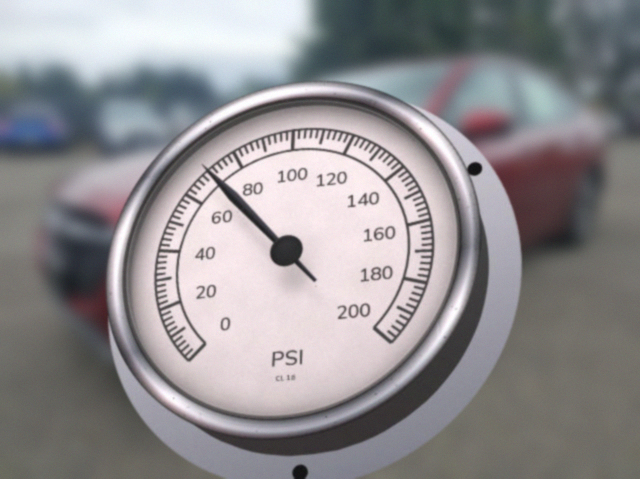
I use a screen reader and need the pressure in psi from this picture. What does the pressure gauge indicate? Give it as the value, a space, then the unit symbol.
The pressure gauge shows 70 psi
